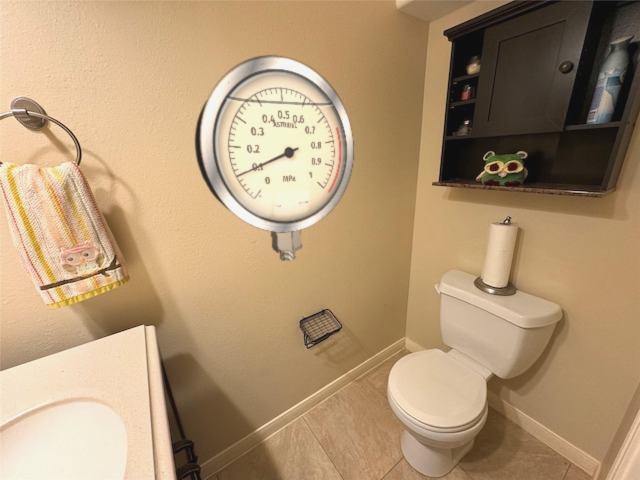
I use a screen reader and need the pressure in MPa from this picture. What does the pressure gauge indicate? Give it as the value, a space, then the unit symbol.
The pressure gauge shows 0.1 MPa
